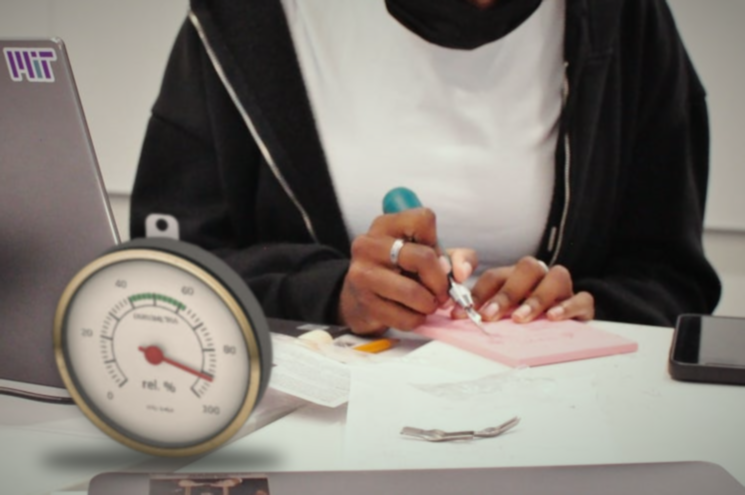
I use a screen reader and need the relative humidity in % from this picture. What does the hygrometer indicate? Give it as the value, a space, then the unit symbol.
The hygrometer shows 90 %
